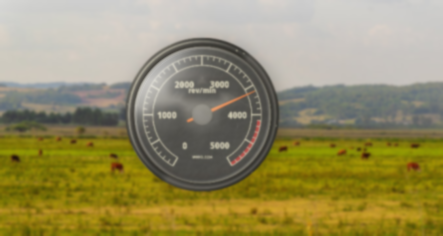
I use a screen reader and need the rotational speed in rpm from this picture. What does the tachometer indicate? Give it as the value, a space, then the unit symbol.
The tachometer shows 3600 rpm
